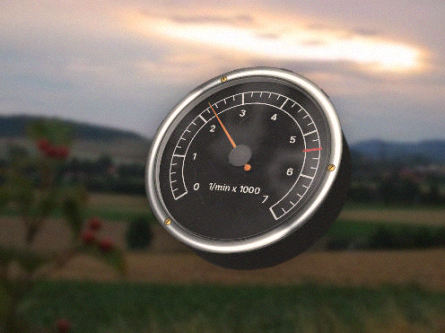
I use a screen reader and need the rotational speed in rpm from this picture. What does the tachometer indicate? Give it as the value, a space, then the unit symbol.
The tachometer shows 2300 rpm
